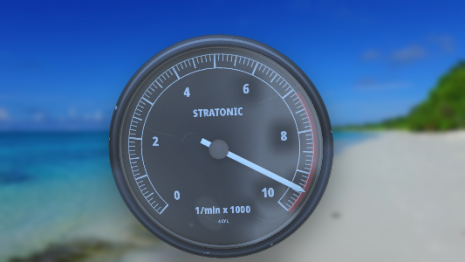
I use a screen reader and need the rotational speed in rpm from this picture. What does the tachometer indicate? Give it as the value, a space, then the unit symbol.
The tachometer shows 9400 rpm
